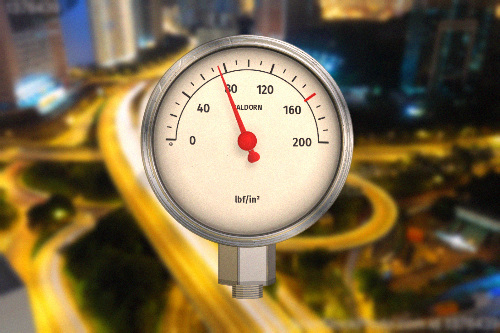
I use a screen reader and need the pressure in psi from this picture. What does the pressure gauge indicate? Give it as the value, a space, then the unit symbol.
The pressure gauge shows 75 psi
